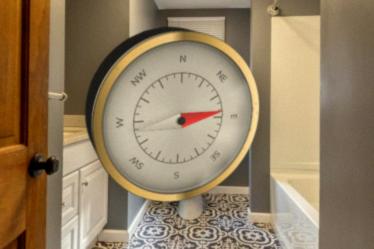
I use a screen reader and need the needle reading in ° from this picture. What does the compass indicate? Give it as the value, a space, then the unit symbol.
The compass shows 80 °
